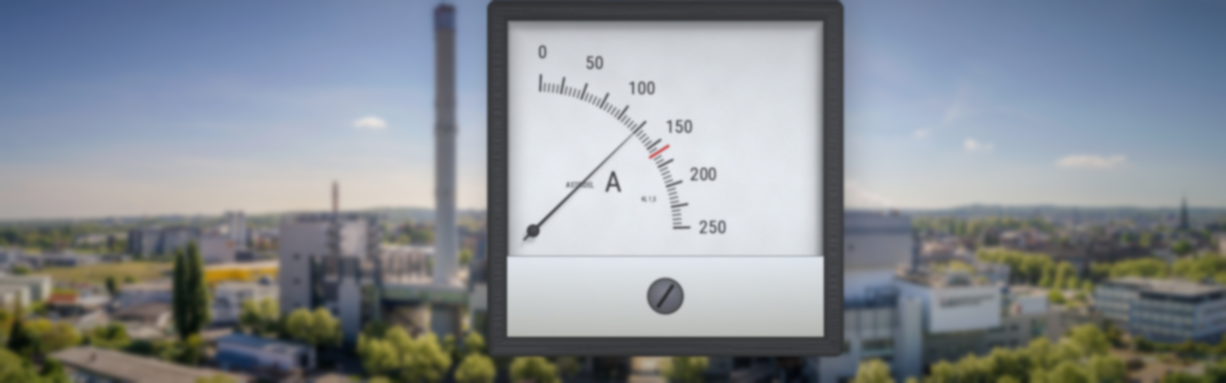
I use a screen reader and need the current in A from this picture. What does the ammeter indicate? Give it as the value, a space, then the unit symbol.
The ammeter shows 125 A
